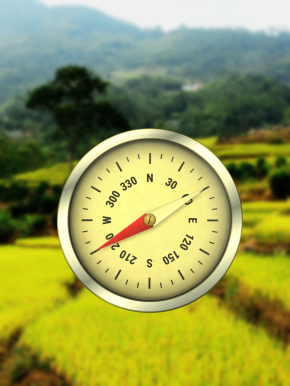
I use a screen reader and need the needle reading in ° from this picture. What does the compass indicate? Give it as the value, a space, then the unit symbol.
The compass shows 240 °
